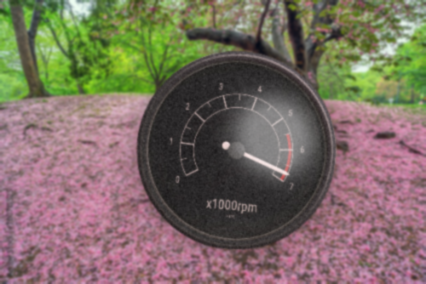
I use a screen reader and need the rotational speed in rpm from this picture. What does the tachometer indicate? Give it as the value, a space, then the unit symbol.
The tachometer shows 6750 rpm
